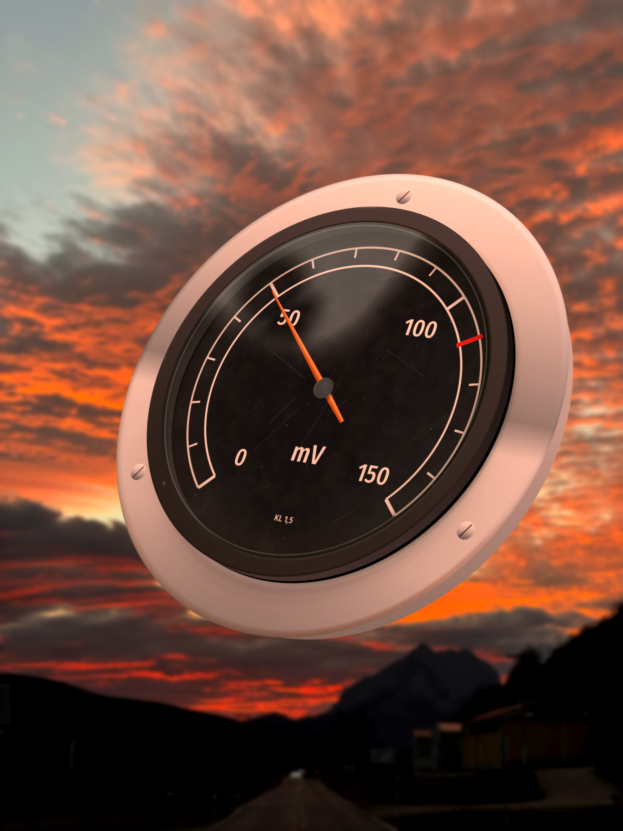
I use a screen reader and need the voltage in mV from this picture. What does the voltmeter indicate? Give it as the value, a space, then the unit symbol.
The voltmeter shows 50 mV
